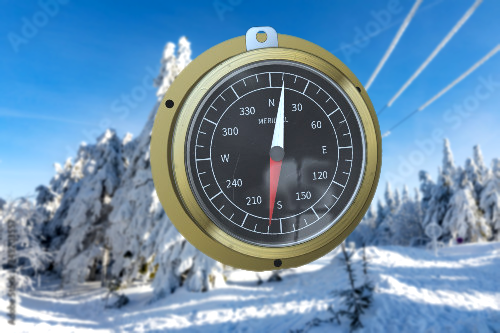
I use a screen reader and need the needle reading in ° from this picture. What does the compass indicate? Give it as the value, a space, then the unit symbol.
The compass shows 190 °
